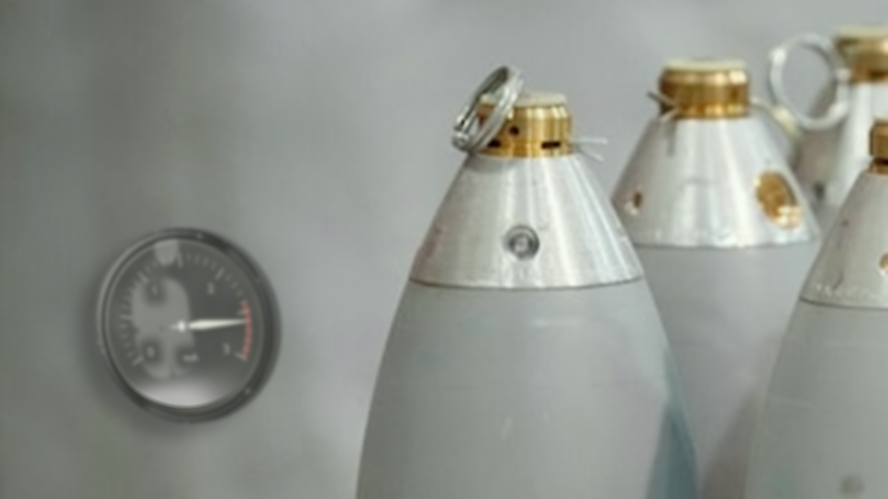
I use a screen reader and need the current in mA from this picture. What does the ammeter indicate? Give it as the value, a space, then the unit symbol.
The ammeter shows 2.6 mA
